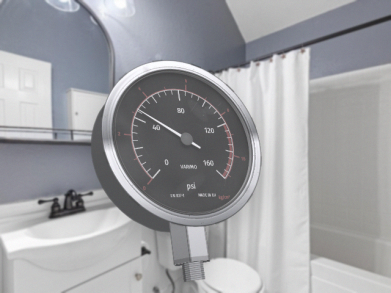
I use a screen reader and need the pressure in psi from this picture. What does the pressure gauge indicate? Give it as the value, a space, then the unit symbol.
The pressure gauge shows 45 psi
